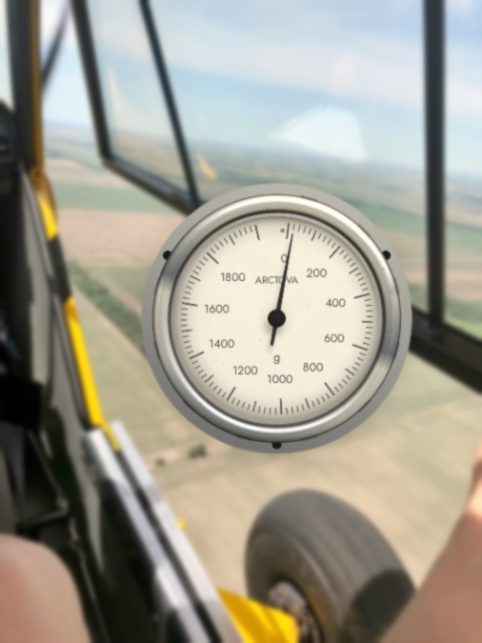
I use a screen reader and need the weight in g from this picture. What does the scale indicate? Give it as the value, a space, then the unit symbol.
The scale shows 20 g
